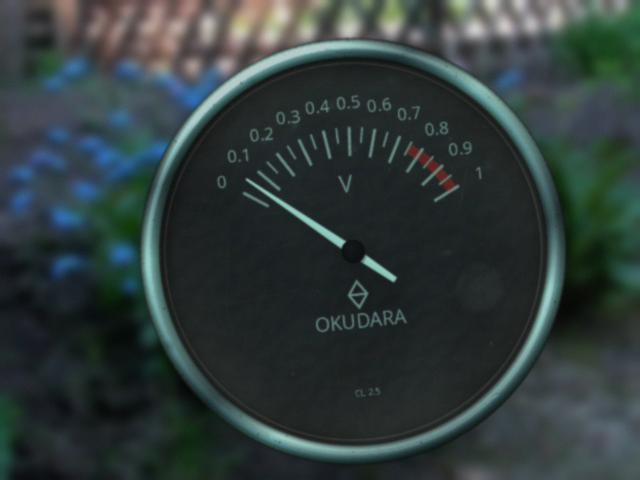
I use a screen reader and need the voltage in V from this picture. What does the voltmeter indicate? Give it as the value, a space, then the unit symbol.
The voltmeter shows 0.05 V
